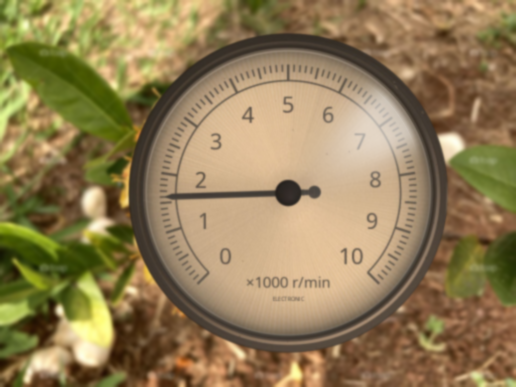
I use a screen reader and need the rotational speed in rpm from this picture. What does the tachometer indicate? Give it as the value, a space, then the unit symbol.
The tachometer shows 1600 rpm
